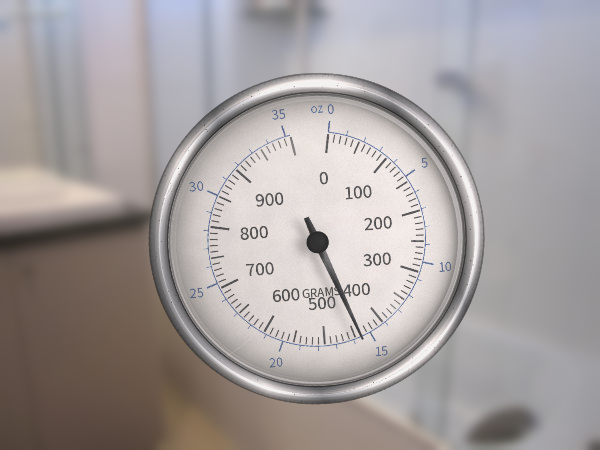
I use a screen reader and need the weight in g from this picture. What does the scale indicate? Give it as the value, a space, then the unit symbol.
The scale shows 440 g
